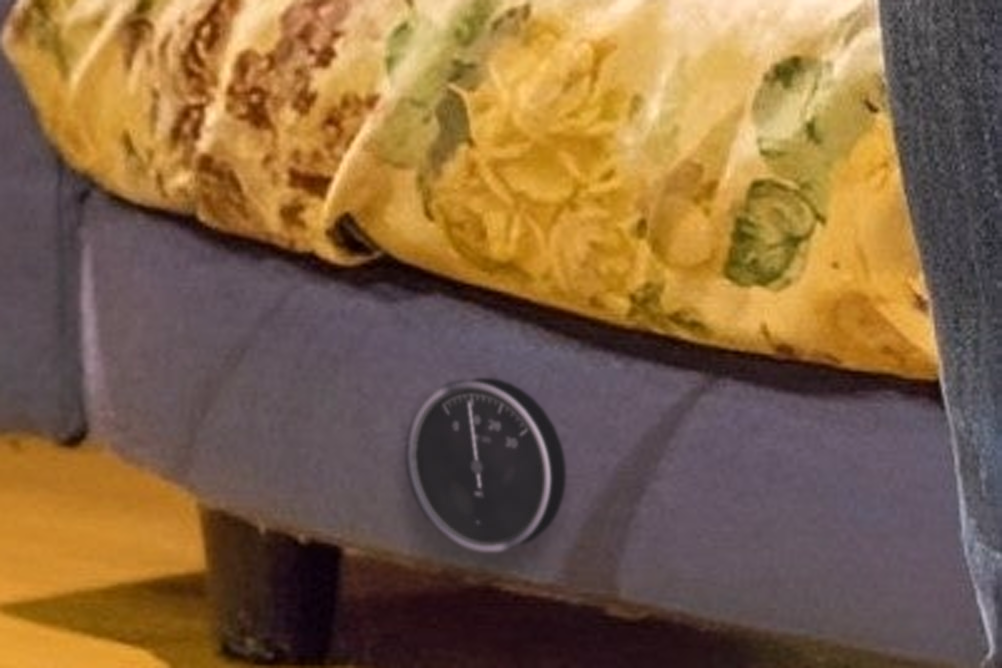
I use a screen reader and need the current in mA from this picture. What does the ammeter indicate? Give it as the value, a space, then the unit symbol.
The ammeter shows 10 mA
